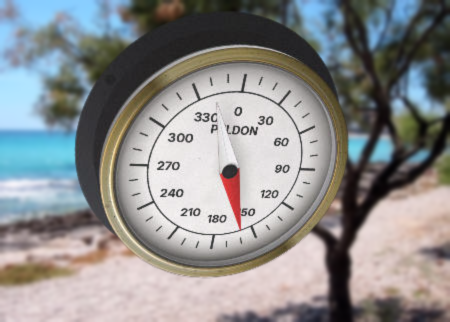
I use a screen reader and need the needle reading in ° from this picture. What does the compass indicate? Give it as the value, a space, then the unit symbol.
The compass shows 160 °
